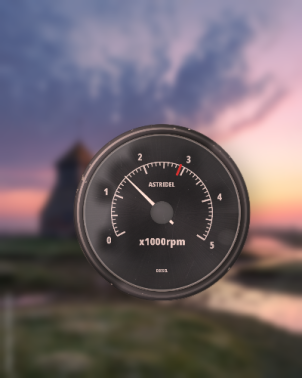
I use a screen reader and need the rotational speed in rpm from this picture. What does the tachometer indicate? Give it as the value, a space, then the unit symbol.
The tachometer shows 1500 rpm
